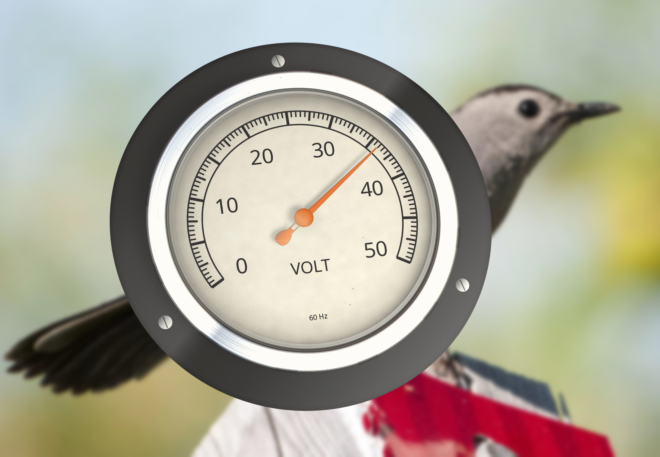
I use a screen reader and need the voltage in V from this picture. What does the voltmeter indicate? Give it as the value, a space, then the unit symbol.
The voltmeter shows 36 V
